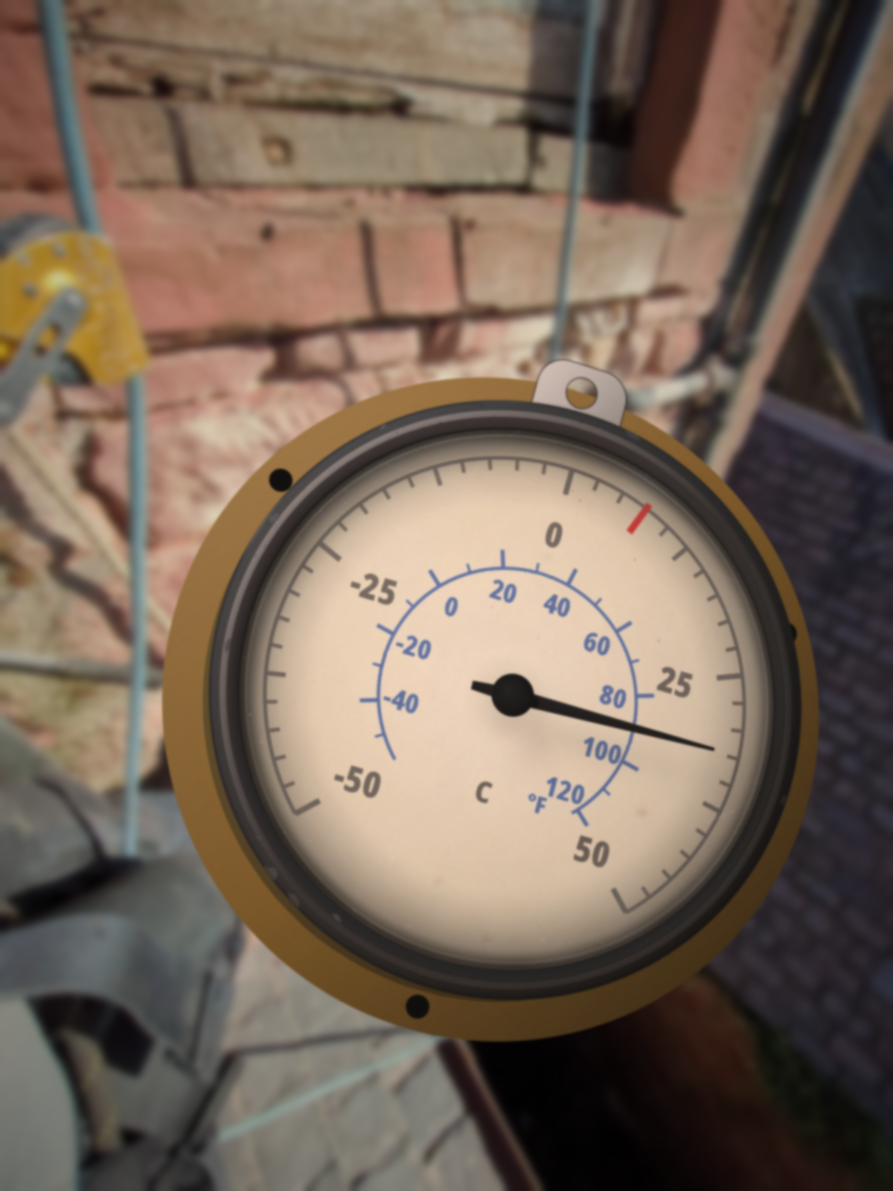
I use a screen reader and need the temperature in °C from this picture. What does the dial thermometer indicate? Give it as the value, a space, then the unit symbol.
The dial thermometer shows 32.5 °C
